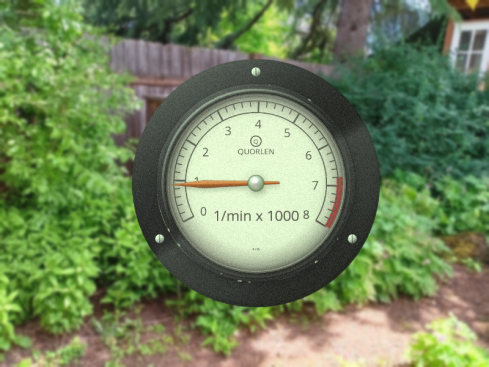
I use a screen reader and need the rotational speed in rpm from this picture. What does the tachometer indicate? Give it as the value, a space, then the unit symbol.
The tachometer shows 900 rpm
